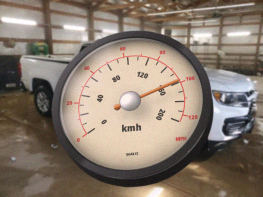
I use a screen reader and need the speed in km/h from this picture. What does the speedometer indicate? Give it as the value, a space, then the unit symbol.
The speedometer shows 160 km/h
